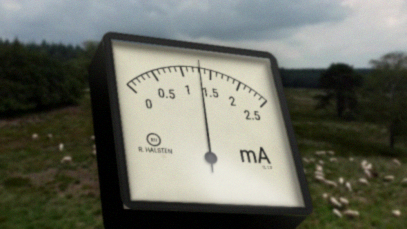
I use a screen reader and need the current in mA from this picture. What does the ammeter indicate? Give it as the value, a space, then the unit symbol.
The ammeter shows 1.3 mA
